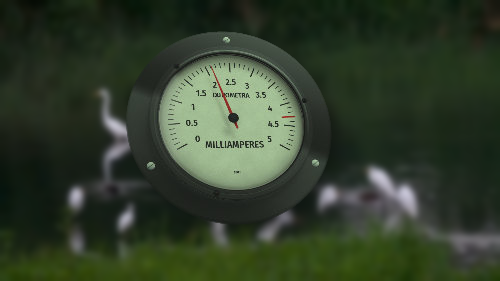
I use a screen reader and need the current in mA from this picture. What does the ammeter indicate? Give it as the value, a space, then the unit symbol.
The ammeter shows 2.1 mA
